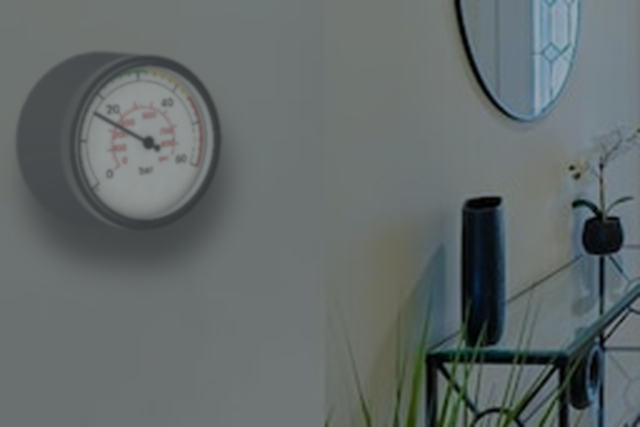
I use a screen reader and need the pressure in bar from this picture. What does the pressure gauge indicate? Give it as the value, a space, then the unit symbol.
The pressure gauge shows 16 bar
